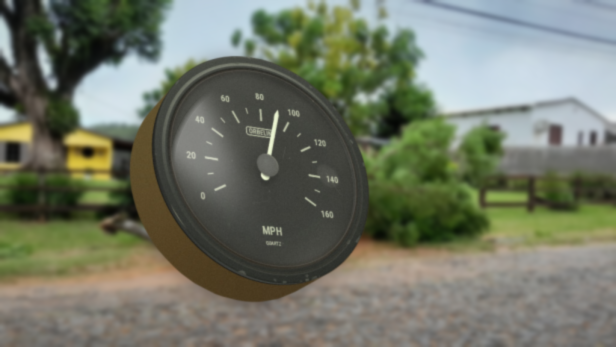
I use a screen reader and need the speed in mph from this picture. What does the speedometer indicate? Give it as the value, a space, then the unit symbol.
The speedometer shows 90 mph
